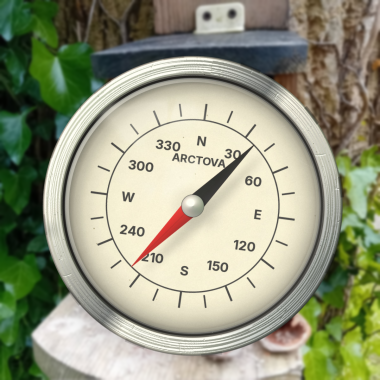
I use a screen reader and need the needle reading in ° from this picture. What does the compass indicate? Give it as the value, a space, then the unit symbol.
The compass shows 217.5 °
